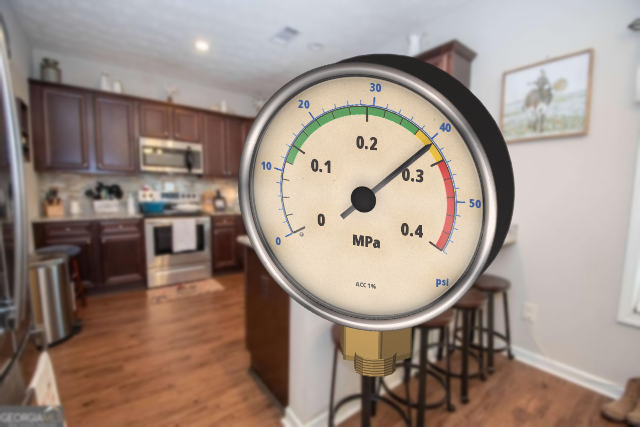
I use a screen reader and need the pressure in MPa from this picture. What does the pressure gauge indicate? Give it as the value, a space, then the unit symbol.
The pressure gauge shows 0.28 MPa
